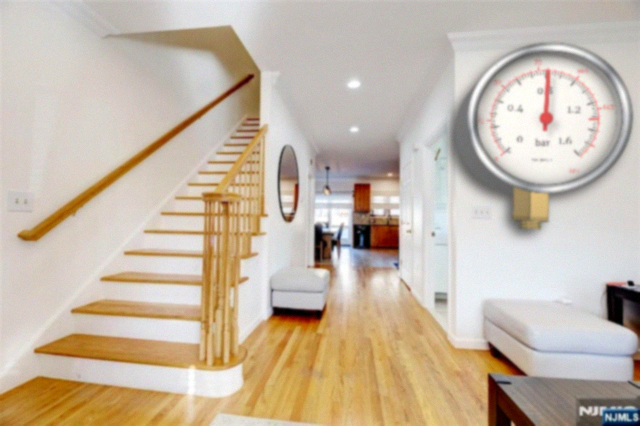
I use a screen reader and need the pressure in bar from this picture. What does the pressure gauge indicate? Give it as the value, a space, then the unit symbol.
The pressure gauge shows 0.8 bar
